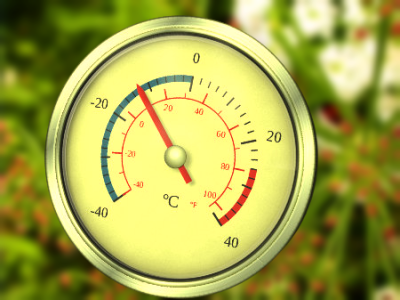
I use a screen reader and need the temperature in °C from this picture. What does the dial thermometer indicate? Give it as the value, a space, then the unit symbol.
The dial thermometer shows -12 °C
